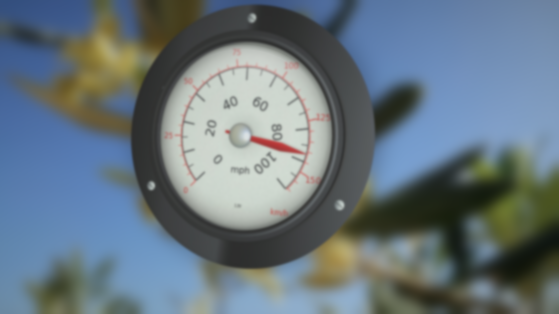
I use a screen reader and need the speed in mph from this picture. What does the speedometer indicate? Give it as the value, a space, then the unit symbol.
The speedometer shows 87.5 mph
